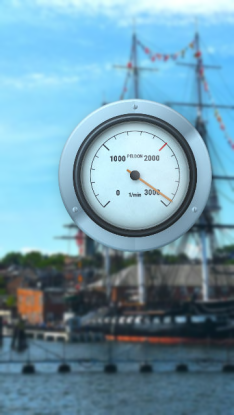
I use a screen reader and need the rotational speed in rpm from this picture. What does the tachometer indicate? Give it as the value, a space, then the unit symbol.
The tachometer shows 2900 rpm
